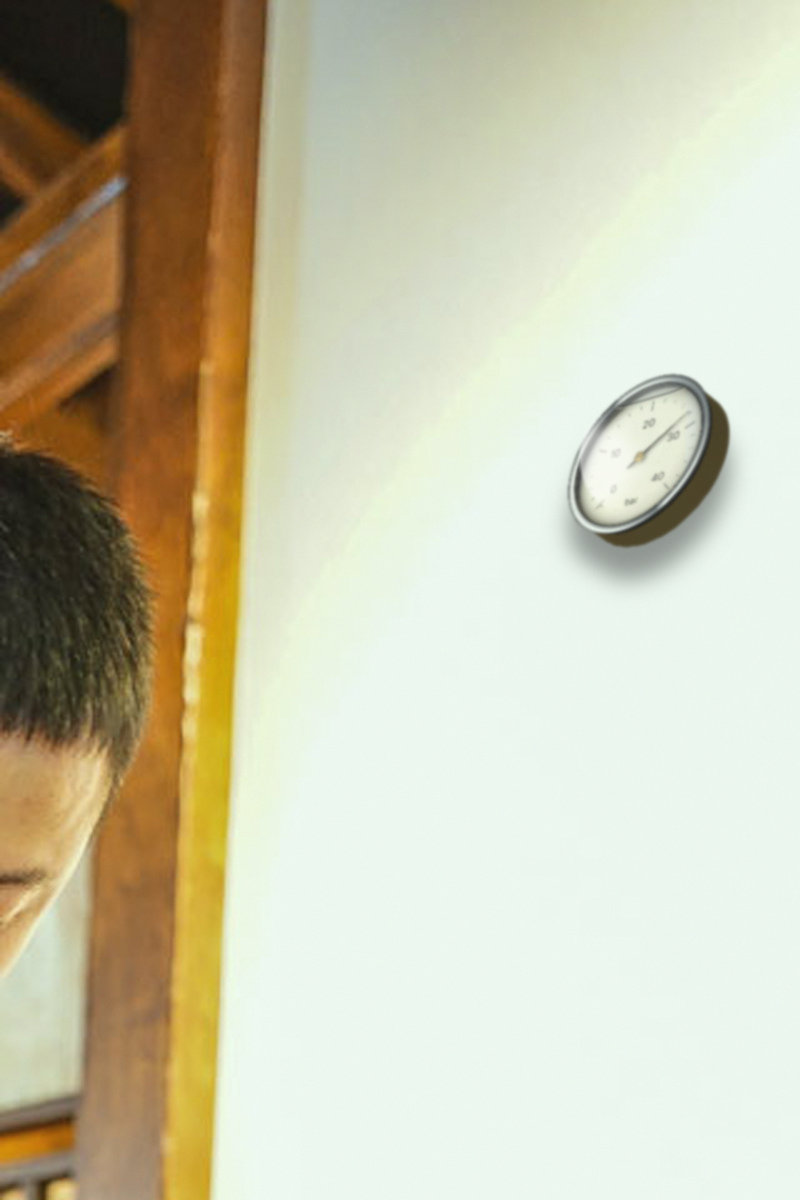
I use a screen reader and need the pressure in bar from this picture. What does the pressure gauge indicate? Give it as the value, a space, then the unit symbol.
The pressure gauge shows 28 bar
